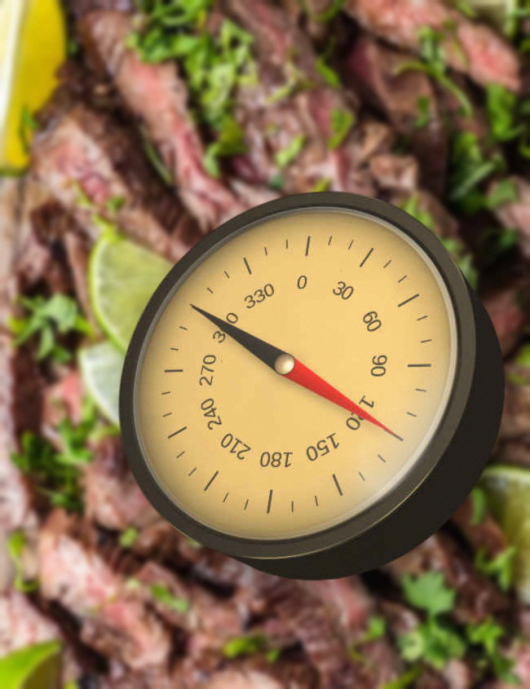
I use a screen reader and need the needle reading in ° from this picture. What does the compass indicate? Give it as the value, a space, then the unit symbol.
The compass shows 120 °
